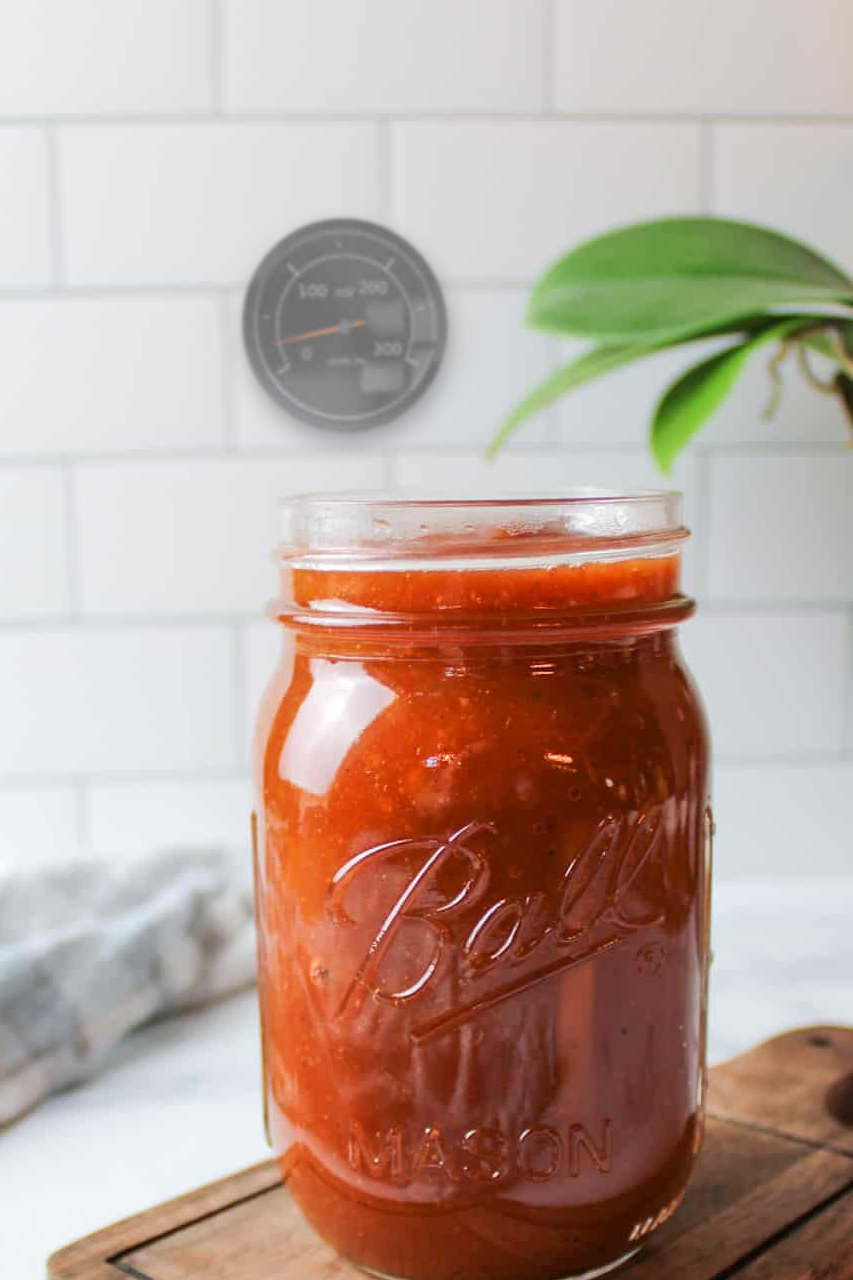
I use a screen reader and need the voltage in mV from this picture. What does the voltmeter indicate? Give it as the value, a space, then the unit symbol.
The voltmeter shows 25 mV
